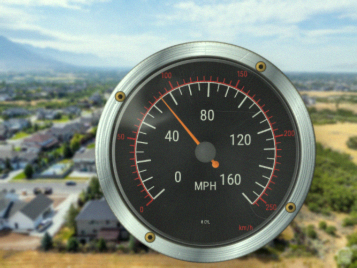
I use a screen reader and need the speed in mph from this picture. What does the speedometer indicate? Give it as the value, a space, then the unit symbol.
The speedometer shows 55 mph
